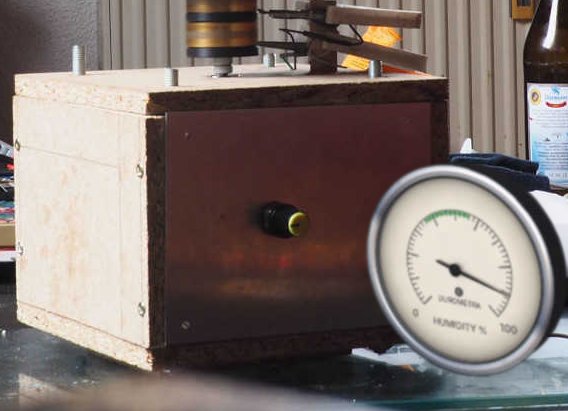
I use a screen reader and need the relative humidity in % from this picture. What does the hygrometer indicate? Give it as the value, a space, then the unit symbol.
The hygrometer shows 90 %
